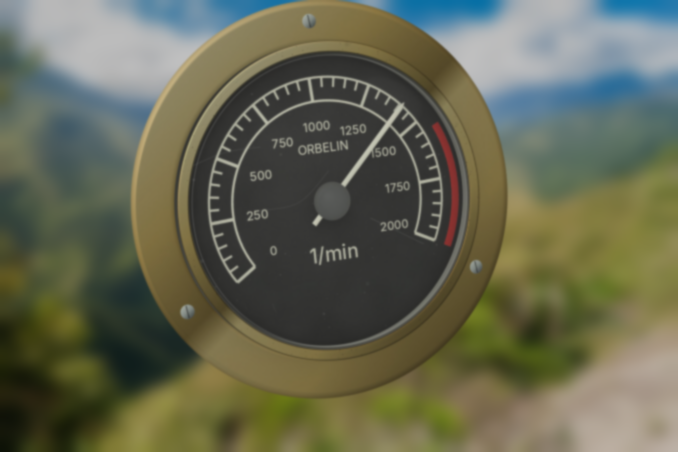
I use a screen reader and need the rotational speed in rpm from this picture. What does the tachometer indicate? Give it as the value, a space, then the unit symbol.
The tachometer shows 1400 rpm
